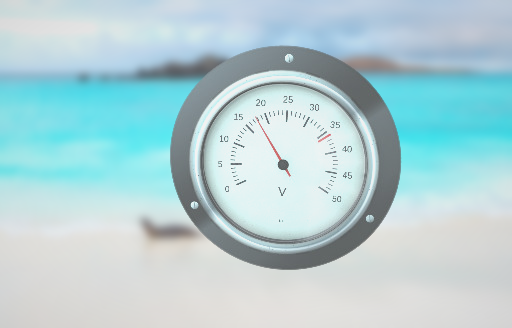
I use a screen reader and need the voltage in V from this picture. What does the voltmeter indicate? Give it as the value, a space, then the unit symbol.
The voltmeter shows 18 V
